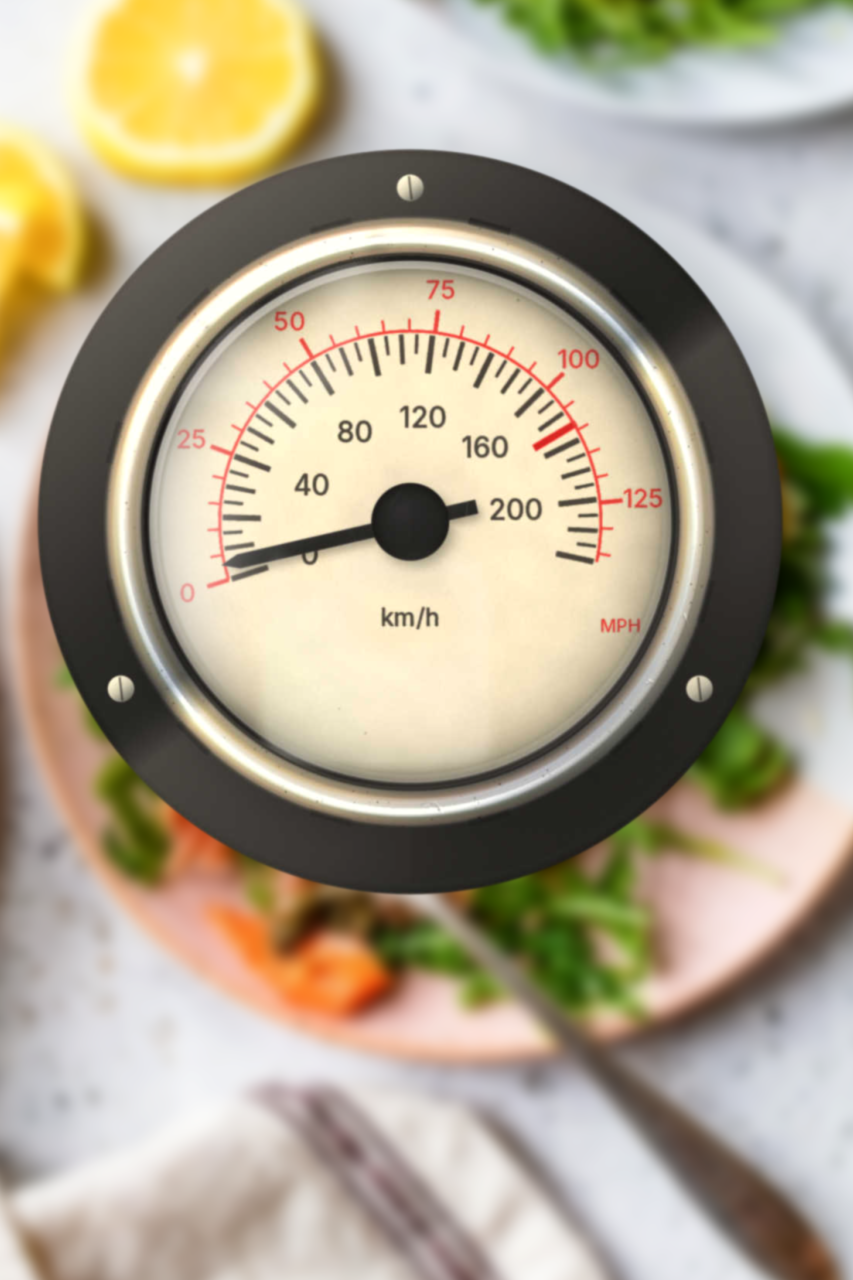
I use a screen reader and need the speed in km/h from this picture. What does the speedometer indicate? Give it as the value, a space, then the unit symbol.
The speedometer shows 5 km/h
